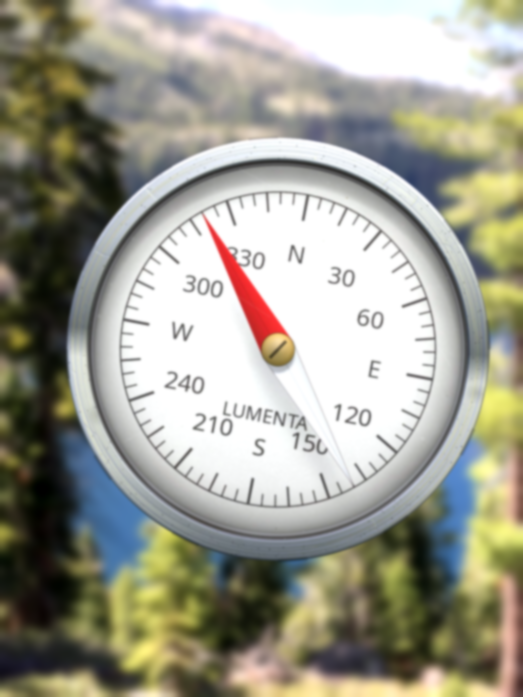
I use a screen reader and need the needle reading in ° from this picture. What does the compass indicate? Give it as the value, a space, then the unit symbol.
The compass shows 320 °
